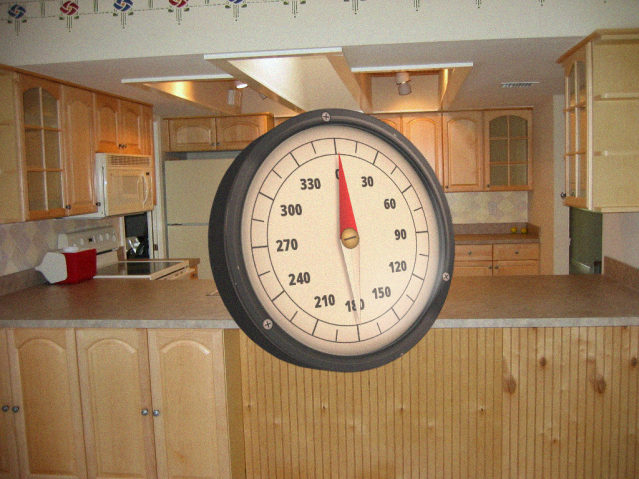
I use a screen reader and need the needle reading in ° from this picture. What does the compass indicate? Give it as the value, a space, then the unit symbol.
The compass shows 0 °
